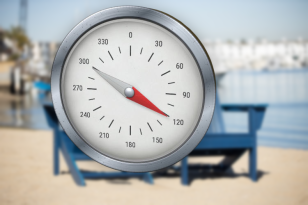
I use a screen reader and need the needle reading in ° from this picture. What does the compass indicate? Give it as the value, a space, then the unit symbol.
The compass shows 120 °
